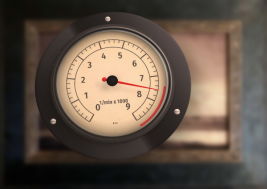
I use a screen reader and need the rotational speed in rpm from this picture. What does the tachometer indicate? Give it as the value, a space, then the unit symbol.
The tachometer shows 7600 rpm
